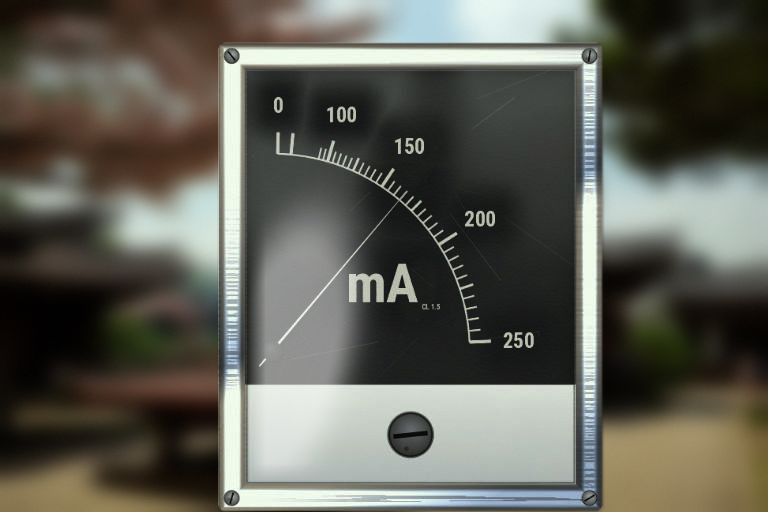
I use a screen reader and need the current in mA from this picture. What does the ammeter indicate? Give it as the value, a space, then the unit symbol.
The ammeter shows 165 mA
